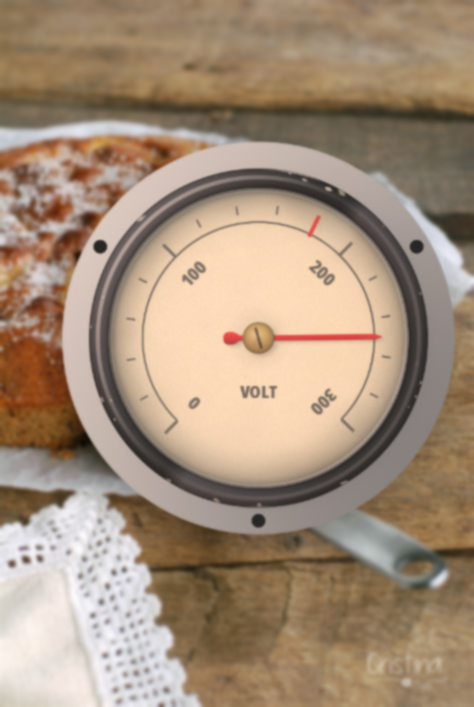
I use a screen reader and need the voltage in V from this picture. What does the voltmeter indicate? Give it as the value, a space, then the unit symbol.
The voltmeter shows 250 V
